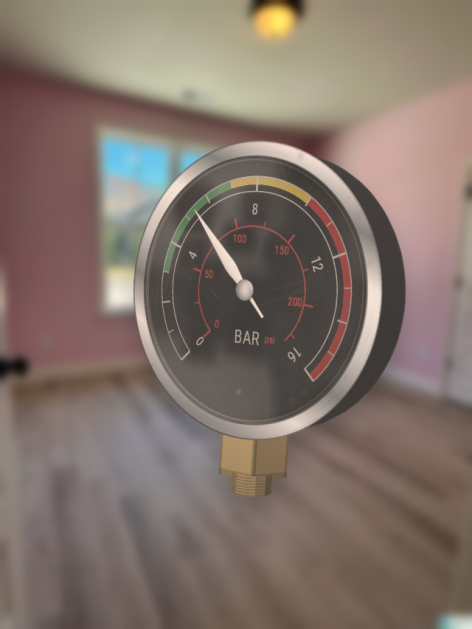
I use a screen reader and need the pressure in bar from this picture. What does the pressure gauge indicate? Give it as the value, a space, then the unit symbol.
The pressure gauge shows 5.5 bar
